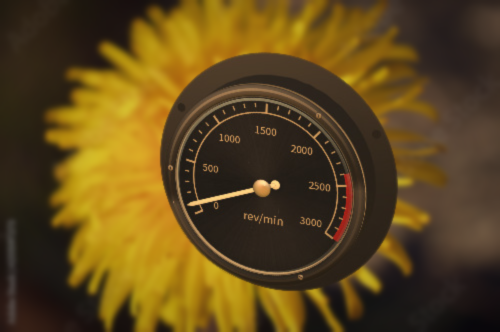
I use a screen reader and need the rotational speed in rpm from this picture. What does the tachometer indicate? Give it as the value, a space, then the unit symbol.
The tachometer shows 100 rpm
